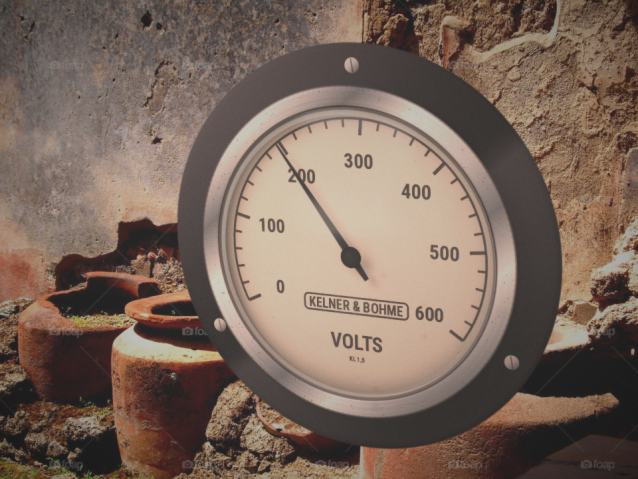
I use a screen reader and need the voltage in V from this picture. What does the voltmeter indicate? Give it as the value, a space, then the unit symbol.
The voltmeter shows 200 V
